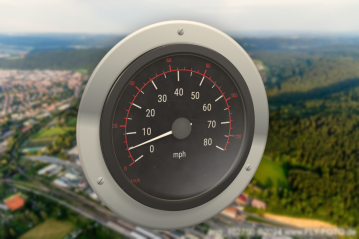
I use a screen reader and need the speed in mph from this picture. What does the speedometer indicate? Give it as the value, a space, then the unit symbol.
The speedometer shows 5 mph
